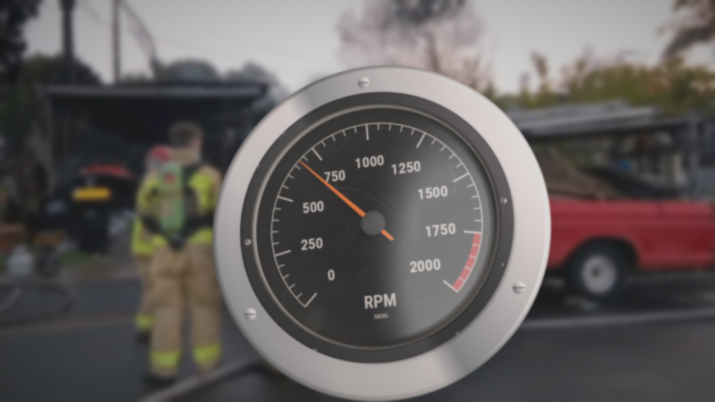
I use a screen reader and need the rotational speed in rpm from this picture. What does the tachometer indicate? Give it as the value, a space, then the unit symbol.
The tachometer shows 675 rpm
